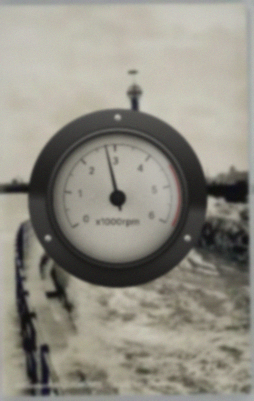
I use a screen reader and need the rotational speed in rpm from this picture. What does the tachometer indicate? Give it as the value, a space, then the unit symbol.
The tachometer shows 2750 rpm
